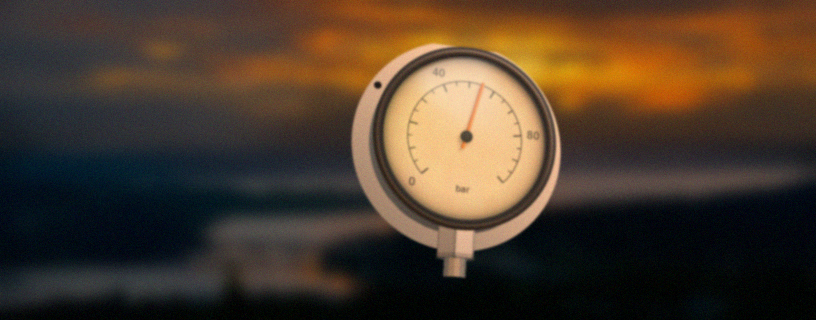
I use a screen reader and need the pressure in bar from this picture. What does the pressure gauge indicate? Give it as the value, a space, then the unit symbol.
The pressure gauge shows 55 bar
